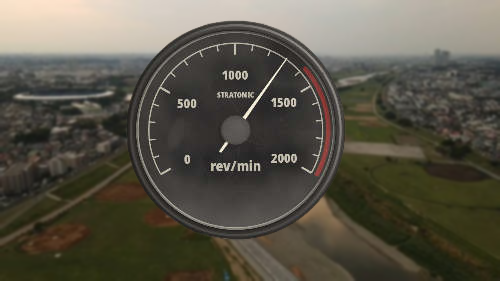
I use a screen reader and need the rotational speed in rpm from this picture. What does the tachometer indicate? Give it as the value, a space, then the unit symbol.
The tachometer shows 1300 rpm
